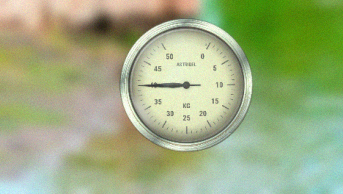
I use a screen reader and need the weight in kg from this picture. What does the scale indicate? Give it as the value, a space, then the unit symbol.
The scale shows 40 kg
